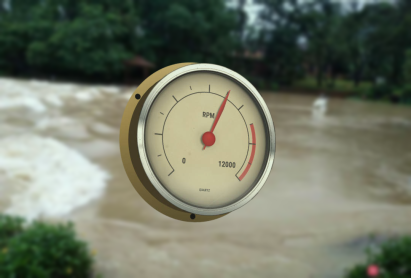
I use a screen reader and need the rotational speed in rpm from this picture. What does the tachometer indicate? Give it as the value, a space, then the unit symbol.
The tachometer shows 7000 rpm
